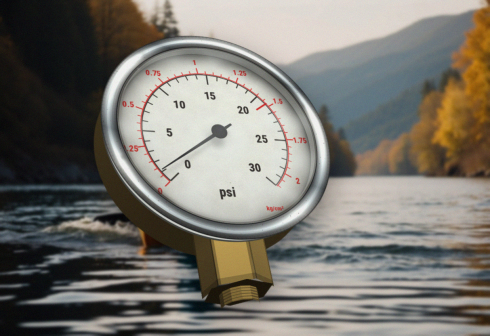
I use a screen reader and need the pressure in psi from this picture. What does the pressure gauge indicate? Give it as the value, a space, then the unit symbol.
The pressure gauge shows 1 psi
